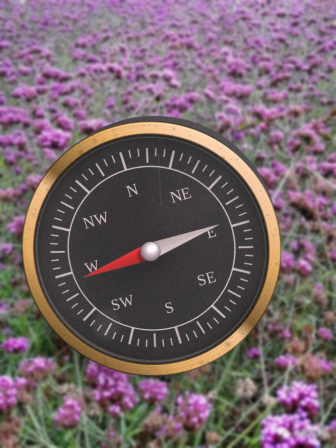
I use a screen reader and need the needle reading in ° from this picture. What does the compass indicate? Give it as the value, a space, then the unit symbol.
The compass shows 265 °
